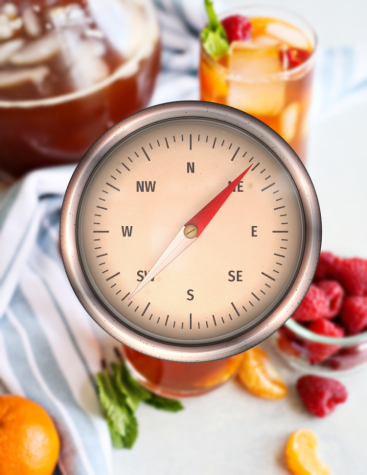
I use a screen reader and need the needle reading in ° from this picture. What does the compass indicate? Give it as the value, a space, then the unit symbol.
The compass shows 42.5 °
